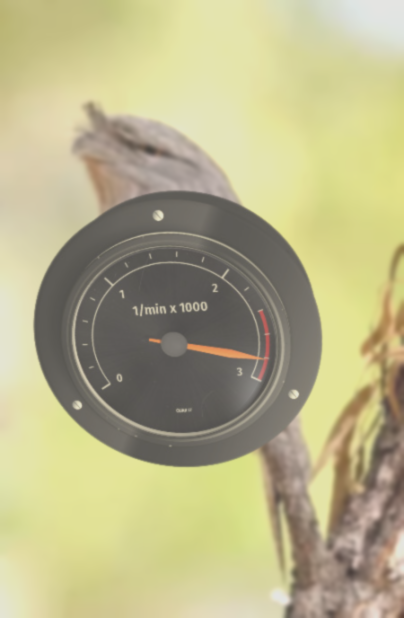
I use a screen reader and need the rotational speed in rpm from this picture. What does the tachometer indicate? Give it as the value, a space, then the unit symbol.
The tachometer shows 2800 rpm
